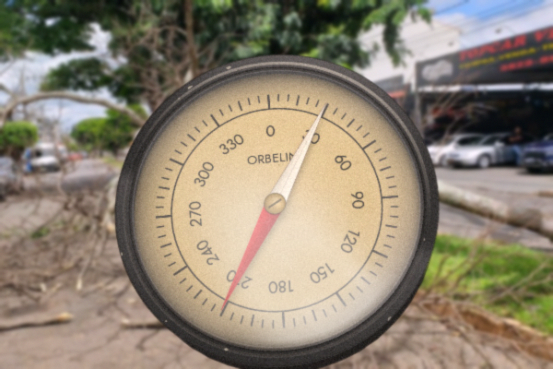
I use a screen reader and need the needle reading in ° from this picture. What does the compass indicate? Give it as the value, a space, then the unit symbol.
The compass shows 210 °
